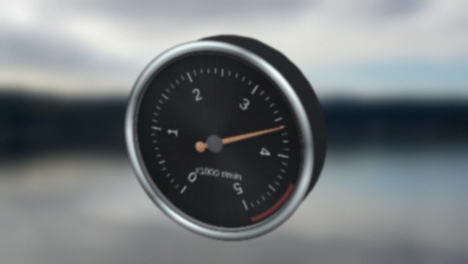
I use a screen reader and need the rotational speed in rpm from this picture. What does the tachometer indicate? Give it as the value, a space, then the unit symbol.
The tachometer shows 3600 rpm
